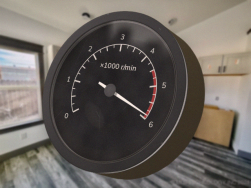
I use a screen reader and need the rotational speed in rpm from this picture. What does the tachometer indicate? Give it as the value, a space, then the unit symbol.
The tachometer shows 5875 rpm
